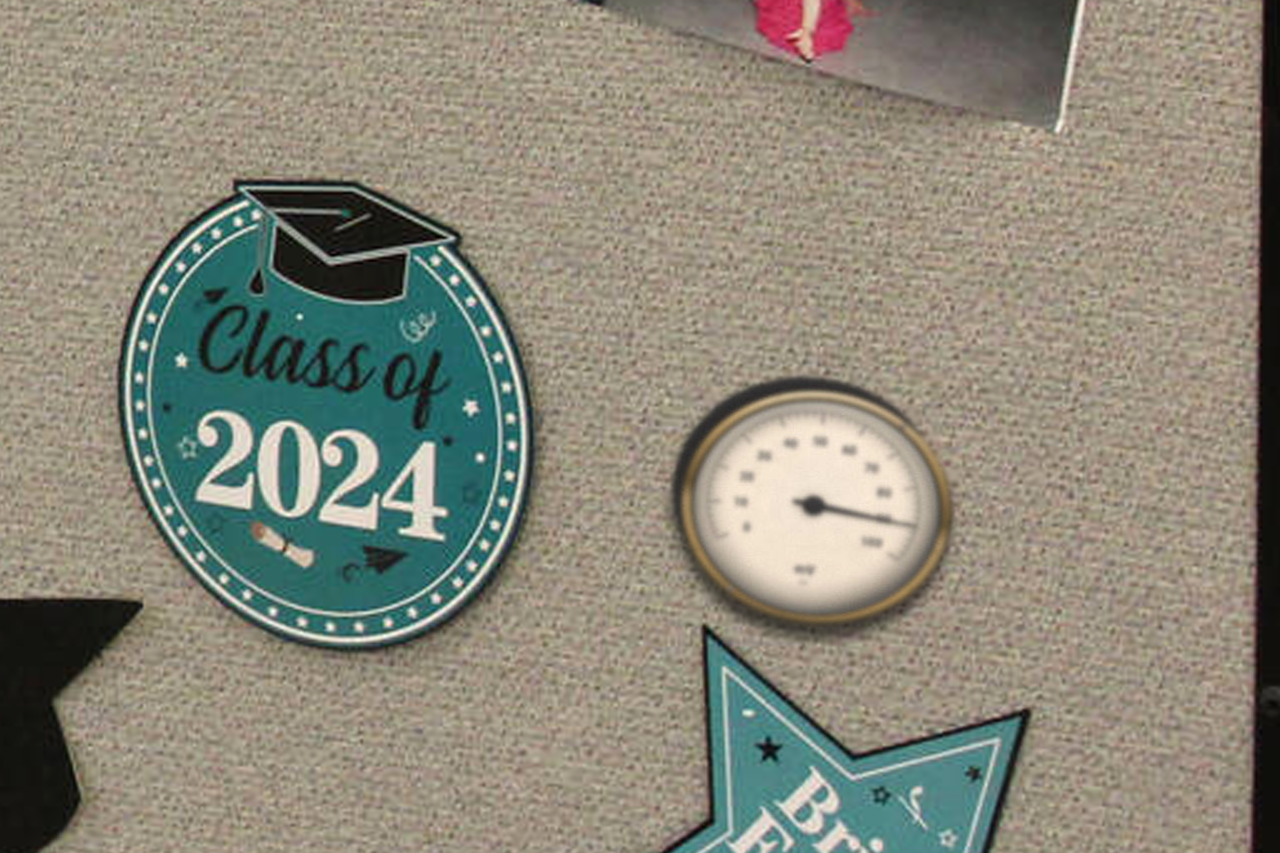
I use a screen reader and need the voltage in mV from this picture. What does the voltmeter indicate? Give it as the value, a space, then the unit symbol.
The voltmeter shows 90 mV
